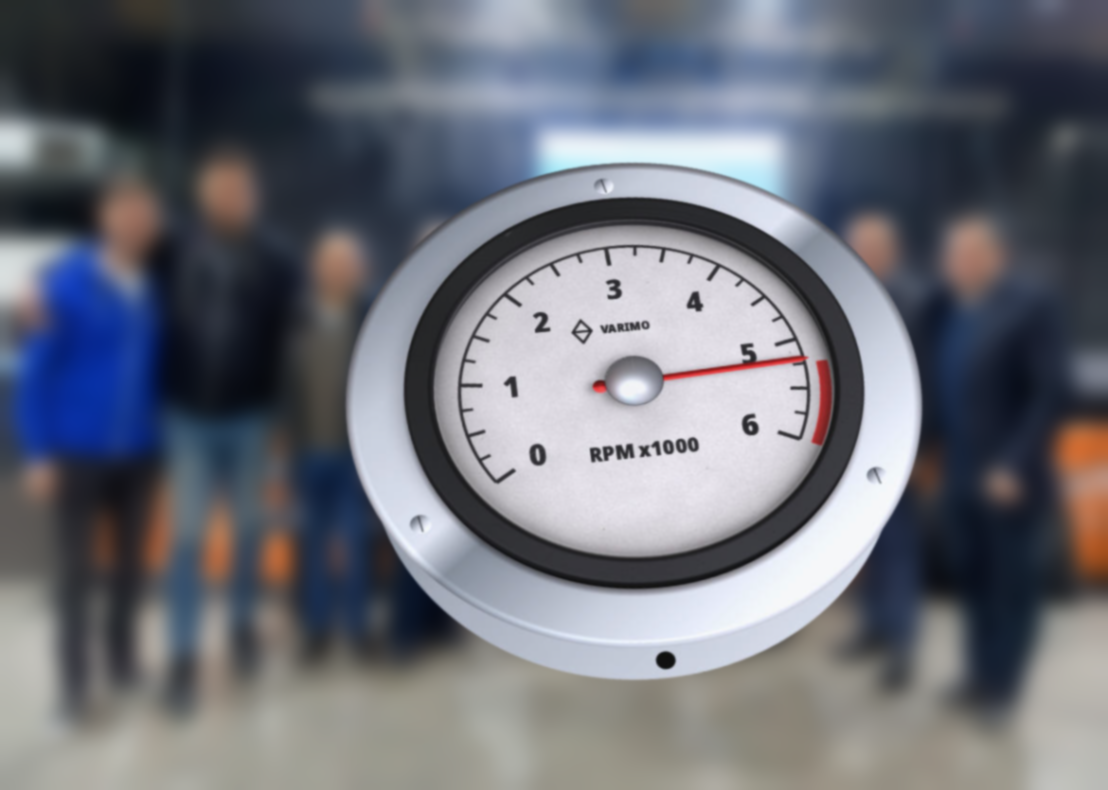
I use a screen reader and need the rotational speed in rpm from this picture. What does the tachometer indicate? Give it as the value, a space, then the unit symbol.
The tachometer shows 5250 rpm
